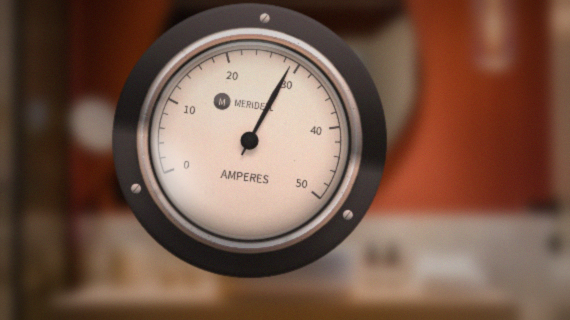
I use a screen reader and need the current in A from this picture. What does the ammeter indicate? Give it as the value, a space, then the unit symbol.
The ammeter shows 29 A
